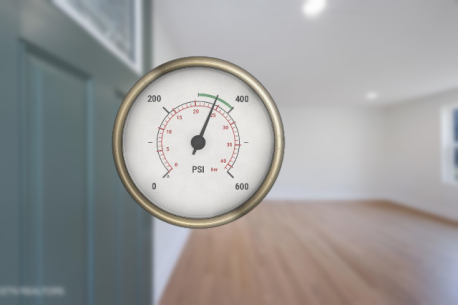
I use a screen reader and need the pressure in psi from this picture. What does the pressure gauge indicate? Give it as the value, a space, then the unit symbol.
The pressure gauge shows 350 psi
